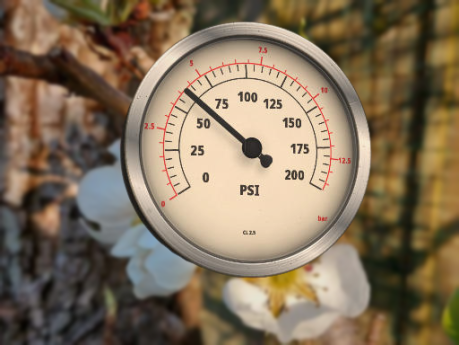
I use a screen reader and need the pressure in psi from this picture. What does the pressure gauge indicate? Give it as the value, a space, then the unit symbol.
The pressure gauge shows 60 psi
